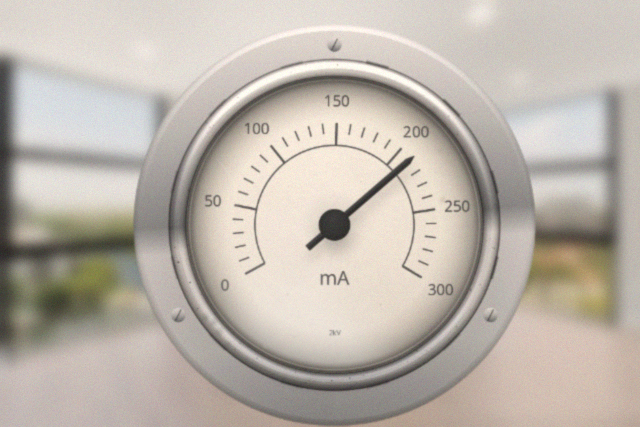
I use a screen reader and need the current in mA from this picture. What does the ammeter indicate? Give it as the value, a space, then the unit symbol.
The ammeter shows 210 mA
